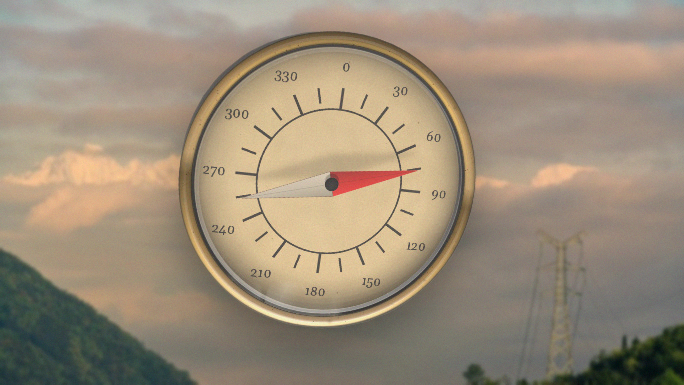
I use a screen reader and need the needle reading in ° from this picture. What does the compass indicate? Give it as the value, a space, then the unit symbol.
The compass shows 75 °
